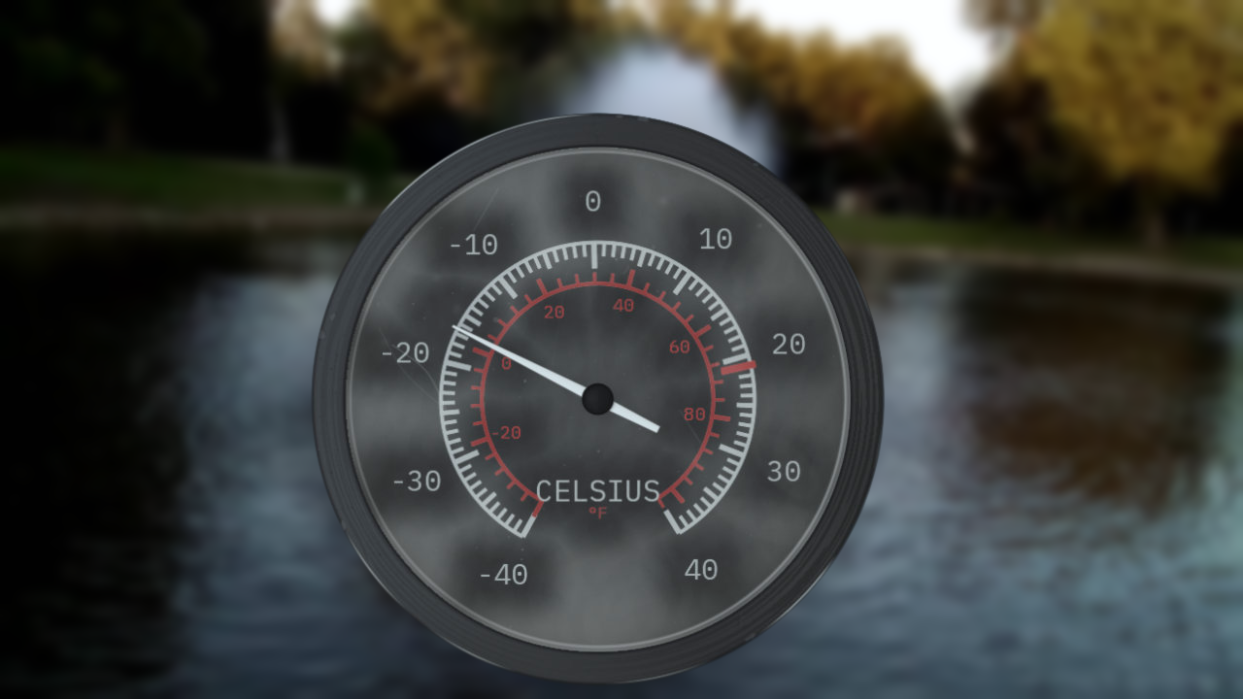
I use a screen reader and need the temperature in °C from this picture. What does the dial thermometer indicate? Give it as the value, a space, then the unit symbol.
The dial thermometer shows -16.5 °C
